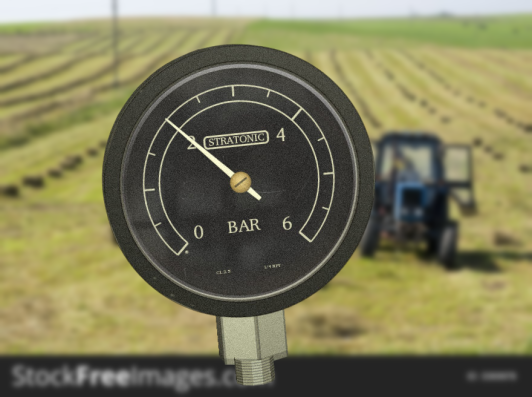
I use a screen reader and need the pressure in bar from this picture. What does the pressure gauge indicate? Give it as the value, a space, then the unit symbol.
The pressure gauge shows 2 bar
